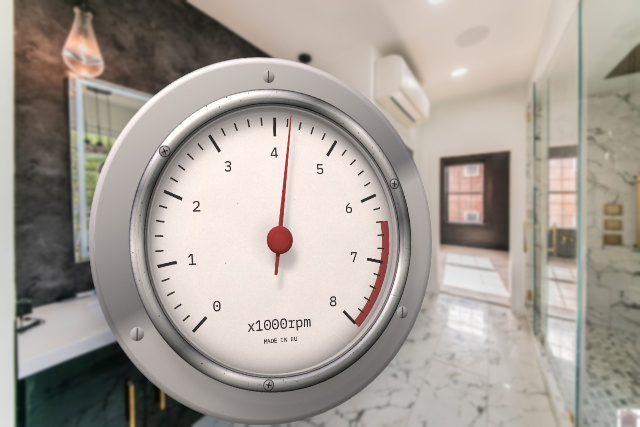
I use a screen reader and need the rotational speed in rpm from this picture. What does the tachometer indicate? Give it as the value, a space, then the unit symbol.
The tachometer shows 4200 rpm
